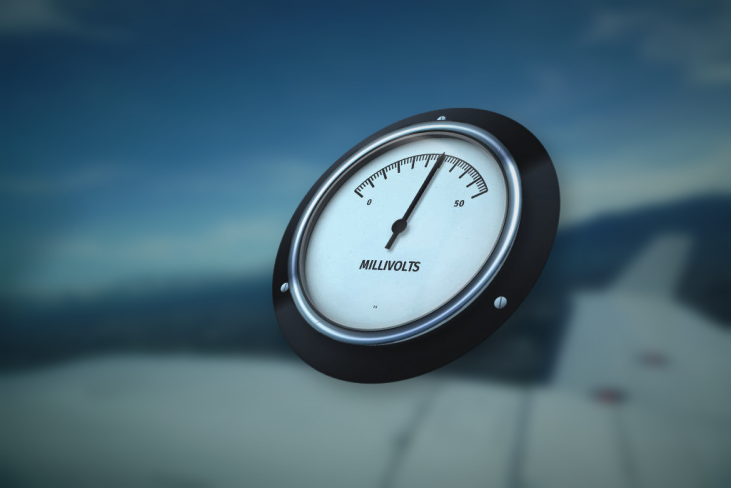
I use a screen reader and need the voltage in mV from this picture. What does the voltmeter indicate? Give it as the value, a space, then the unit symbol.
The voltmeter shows 30 mV
